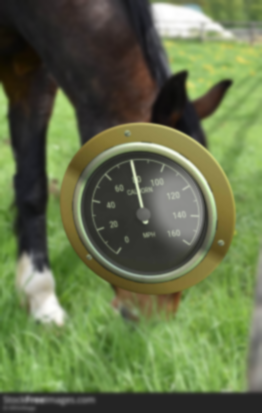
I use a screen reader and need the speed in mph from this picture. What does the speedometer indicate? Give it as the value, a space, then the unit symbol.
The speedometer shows 80 mph
